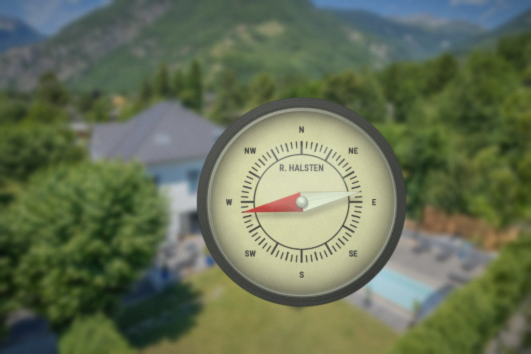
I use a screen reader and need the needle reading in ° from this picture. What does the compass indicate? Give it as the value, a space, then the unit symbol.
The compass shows 260 °
